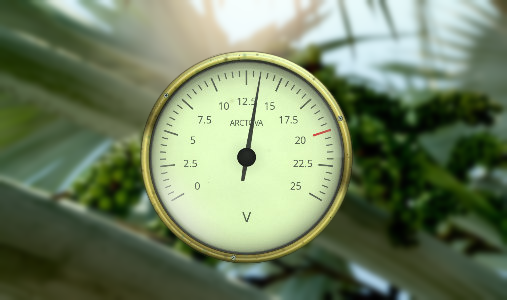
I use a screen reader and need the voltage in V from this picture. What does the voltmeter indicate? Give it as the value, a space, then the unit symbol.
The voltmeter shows 13.5 V
